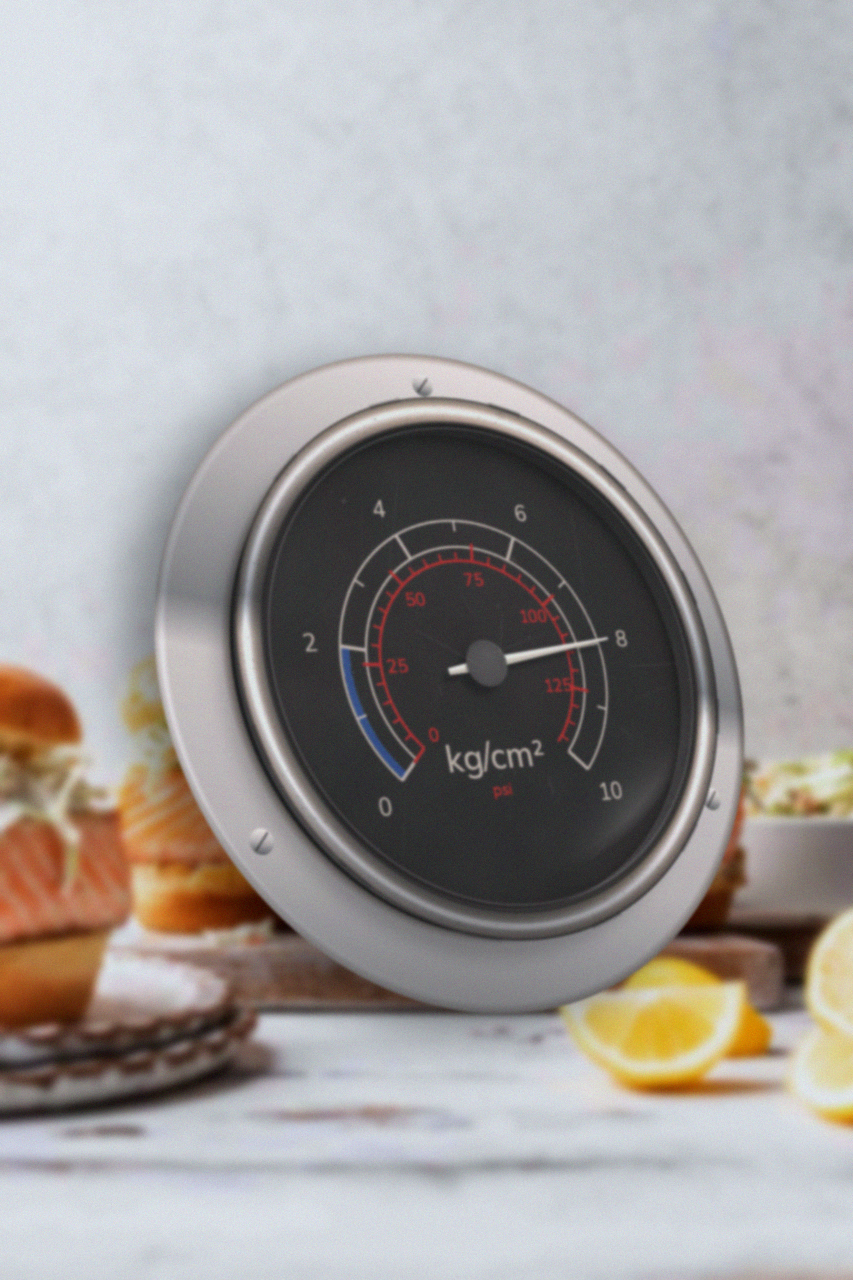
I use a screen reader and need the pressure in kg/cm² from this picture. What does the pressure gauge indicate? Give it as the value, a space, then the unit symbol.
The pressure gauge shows 8 kg/cm²
